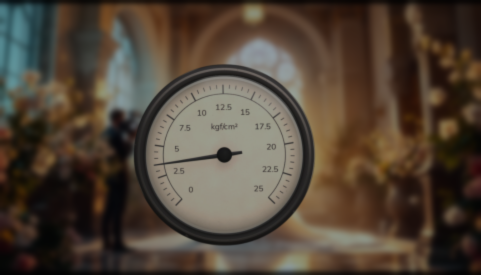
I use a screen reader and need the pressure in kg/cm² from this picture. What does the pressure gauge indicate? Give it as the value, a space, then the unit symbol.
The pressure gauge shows 3.5 kg/cm²
